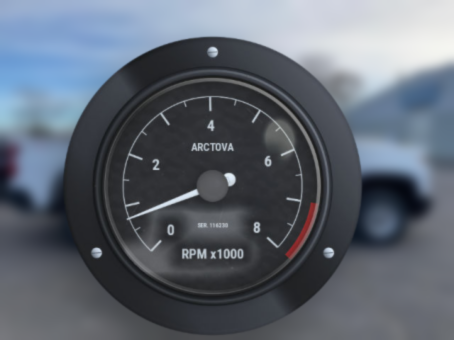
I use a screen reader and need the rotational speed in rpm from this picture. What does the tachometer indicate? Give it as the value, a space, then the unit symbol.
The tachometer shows 750 rpm
